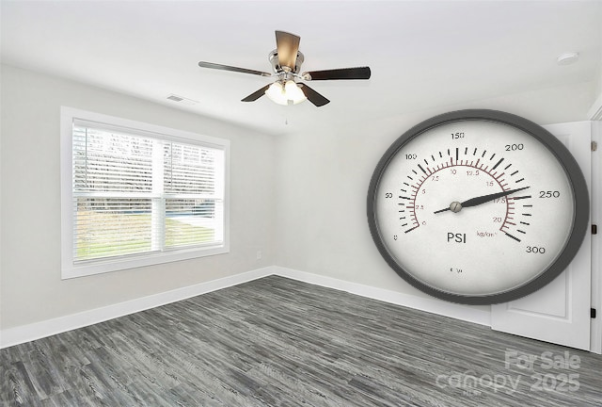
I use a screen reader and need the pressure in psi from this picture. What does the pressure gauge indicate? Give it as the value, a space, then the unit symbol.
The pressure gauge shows 240 psi
